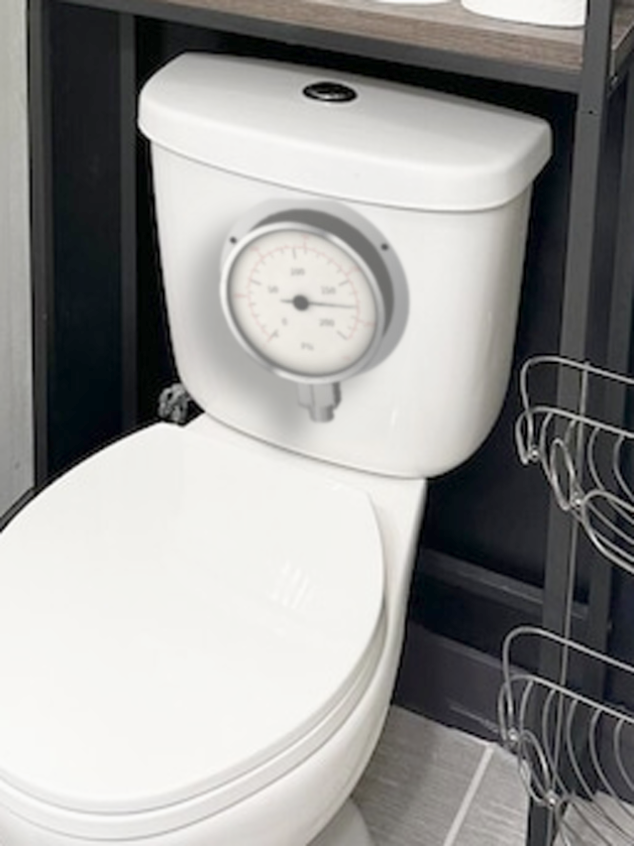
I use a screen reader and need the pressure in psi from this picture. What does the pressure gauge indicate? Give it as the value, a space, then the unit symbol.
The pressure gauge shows 170 psi
